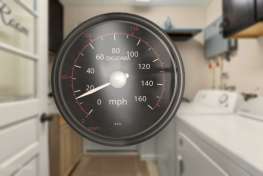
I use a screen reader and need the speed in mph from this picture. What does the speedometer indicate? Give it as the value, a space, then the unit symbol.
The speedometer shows 15 mph
